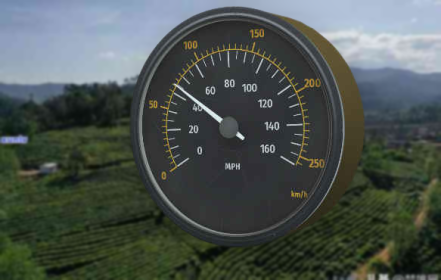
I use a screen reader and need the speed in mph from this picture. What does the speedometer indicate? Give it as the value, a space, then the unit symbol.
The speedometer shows 45 mph
